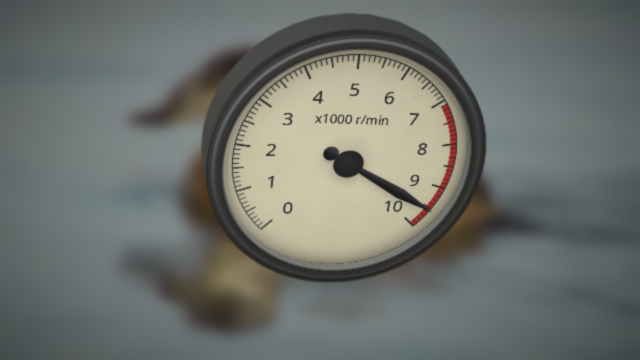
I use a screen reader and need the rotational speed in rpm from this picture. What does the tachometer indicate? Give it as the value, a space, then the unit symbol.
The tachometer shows 9500 rpm
